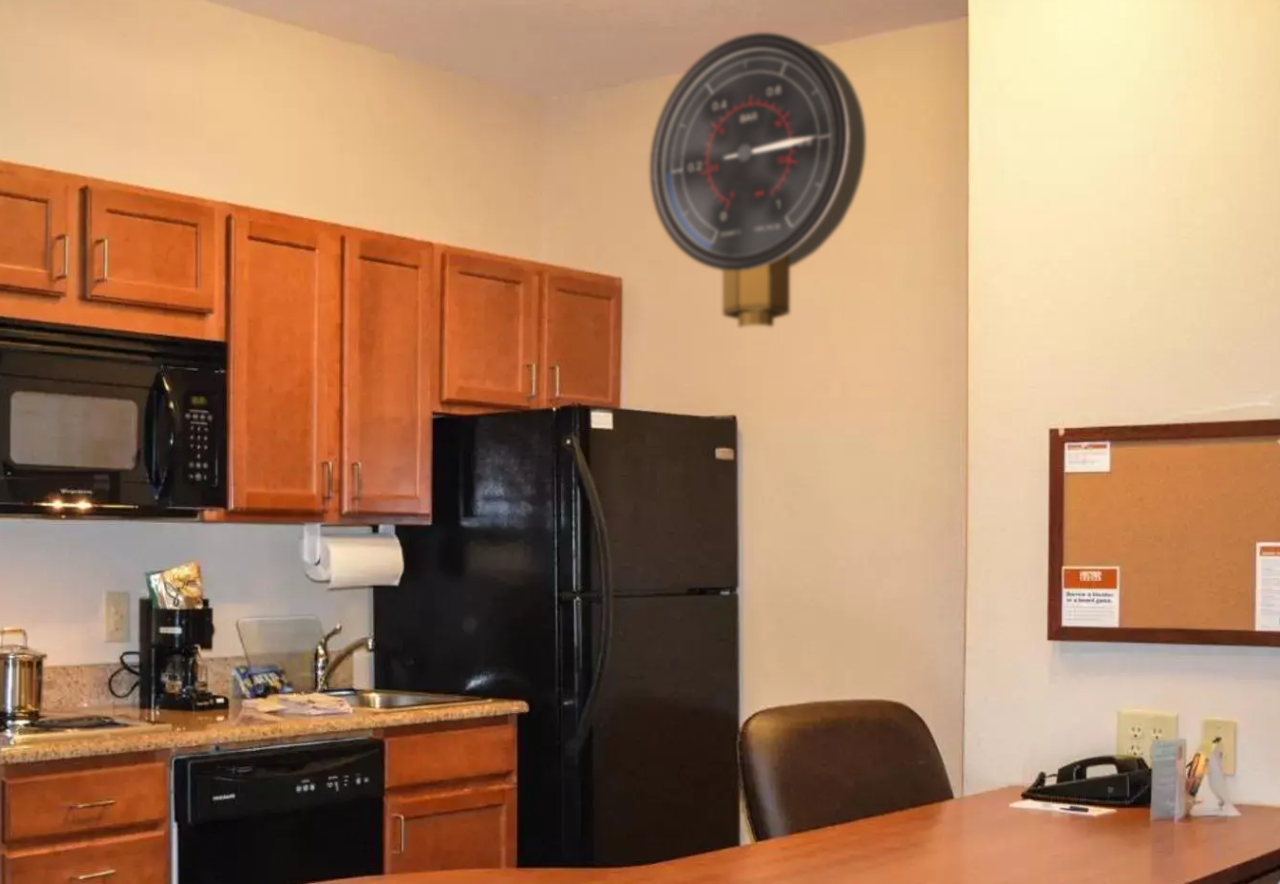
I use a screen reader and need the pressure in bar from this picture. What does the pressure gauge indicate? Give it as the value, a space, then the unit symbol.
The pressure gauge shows 0.8 bar
